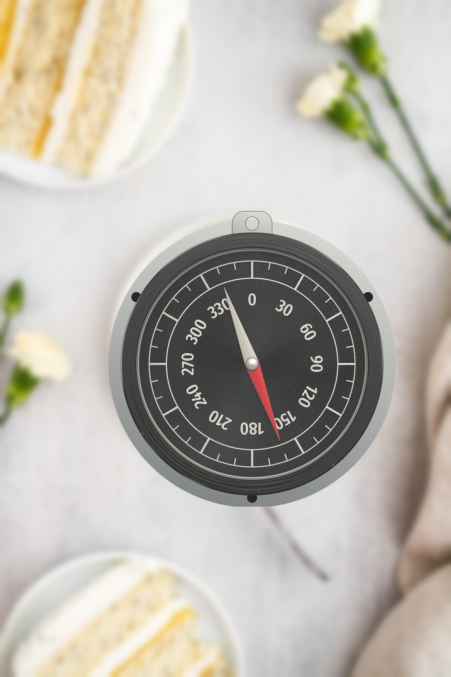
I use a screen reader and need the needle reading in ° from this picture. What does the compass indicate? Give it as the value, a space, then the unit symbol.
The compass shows 160 °
